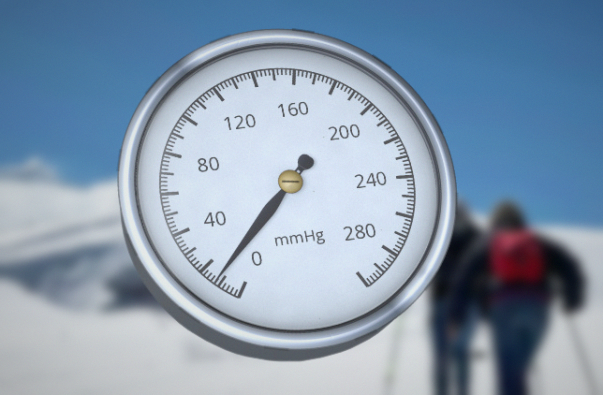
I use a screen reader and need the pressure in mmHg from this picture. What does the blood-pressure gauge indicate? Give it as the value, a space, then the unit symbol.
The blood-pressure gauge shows 12 mmHg
